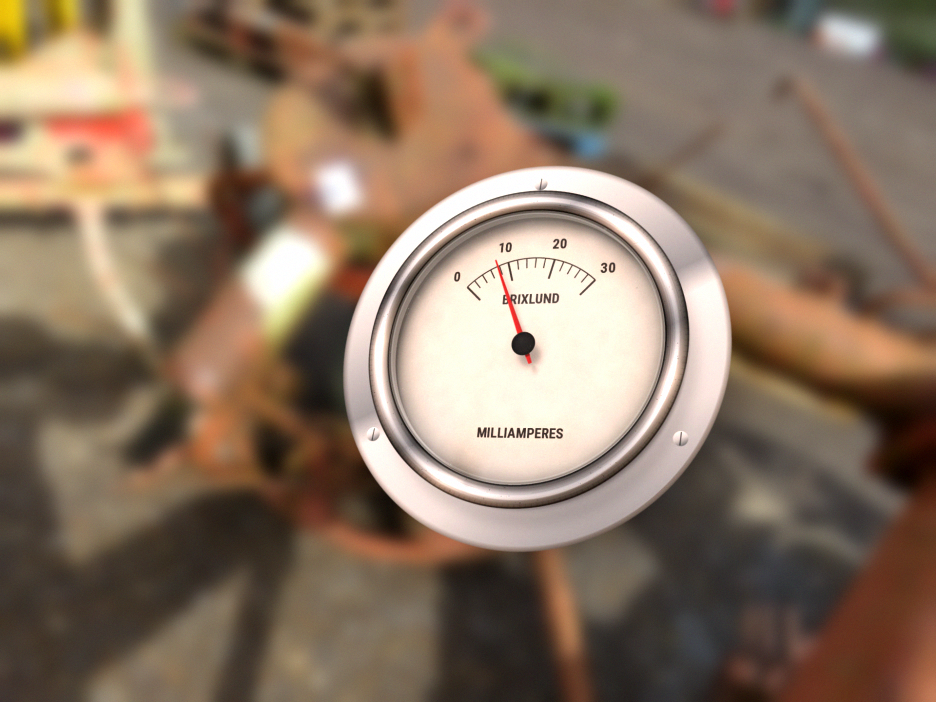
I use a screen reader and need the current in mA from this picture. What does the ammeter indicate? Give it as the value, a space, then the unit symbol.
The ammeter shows 8 mA
